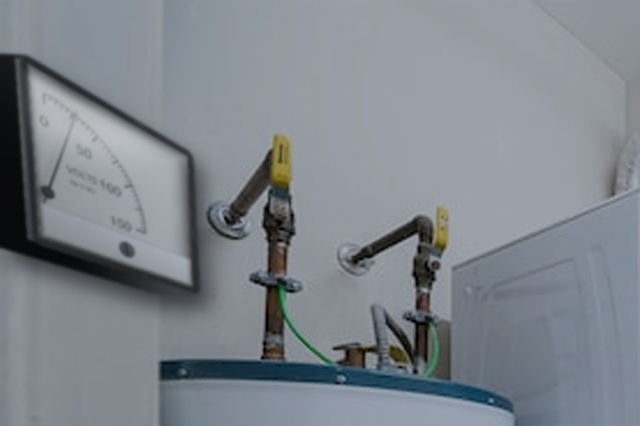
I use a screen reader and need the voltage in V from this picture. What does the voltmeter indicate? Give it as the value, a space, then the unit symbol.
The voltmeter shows 25 V
